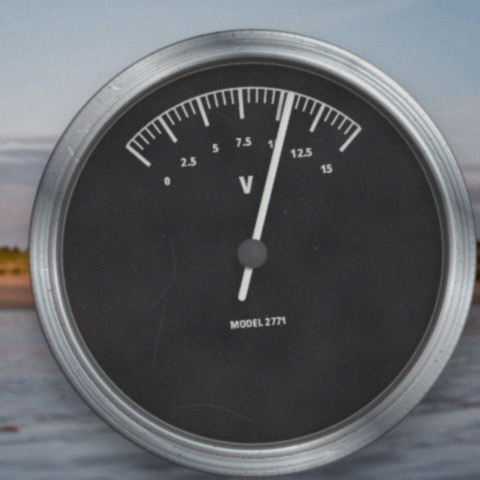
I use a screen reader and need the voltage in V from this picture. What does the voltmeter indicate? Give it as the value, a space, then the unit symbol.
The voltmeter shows 10.5 V
